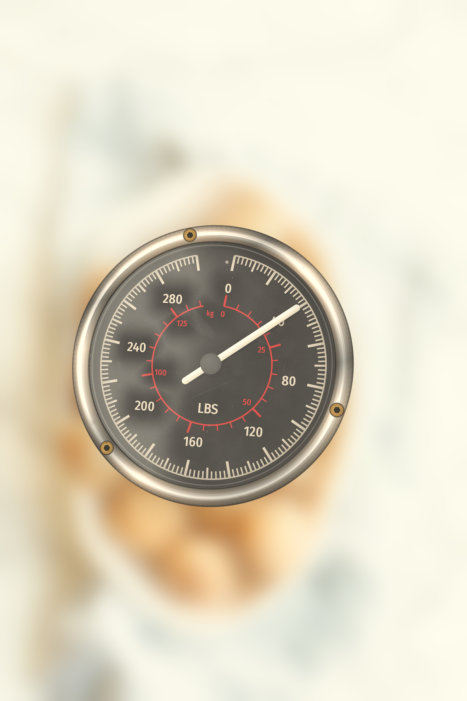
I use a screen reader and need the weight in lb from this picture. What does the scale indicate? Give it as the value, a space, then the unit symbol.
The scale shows 40 lb
